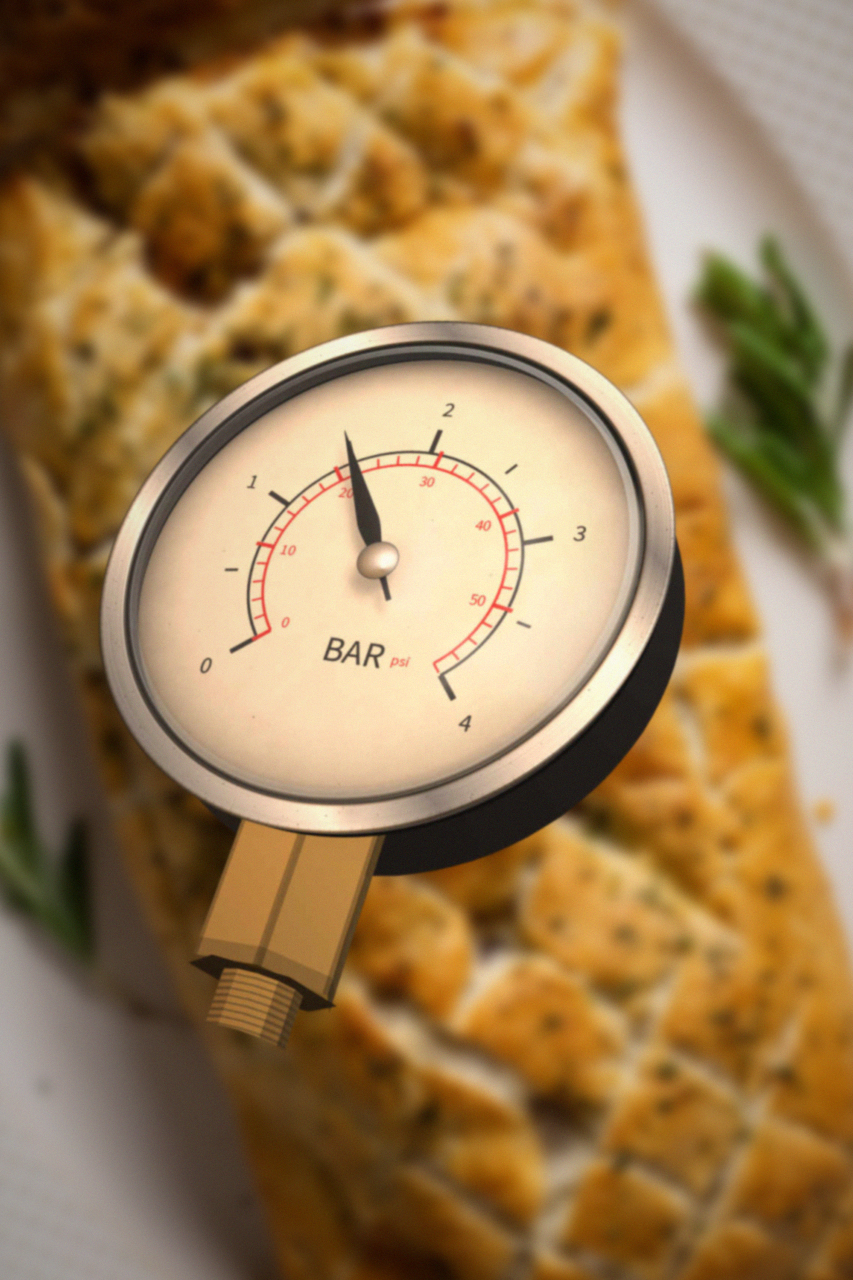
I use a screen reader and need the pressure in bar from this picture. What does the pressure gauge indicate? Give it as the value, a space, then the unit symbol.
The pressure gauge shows 1.5 bar
